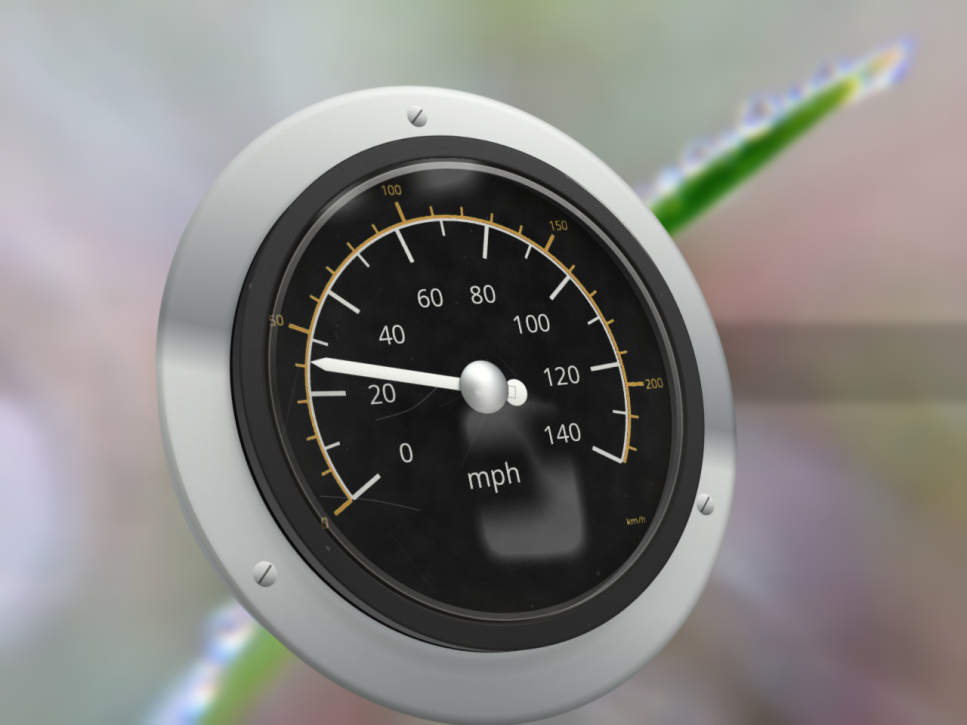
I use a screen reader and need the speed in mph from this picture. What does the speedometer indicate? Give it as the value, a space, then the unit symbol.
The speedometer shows 25 mph
